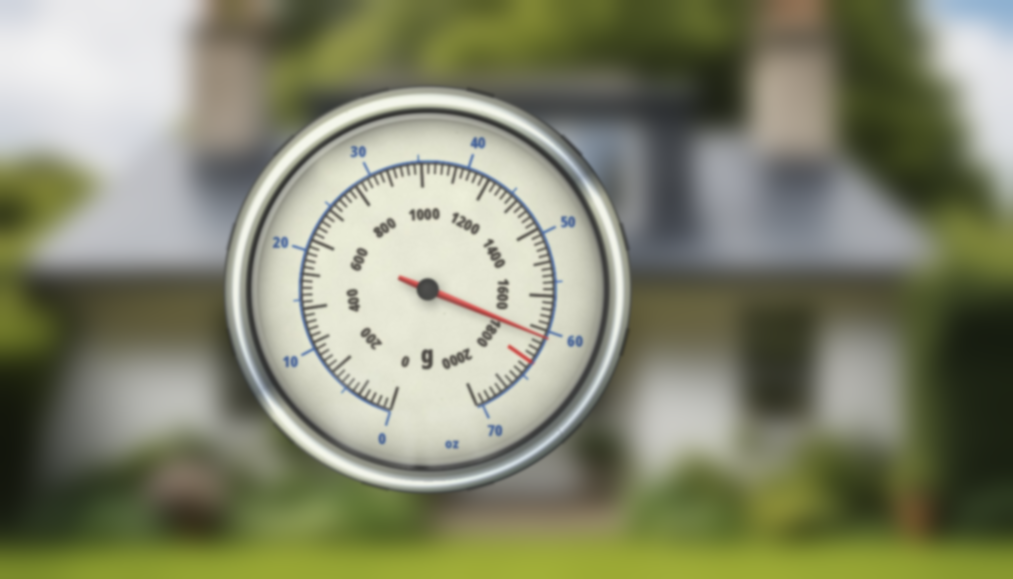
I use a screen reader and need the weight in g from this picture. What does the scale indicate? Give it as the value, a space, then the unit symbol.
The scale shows 1720 g
